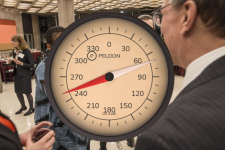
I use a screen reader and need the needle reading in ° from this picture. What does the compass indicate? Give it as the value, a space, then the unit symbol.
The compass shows 250 °
